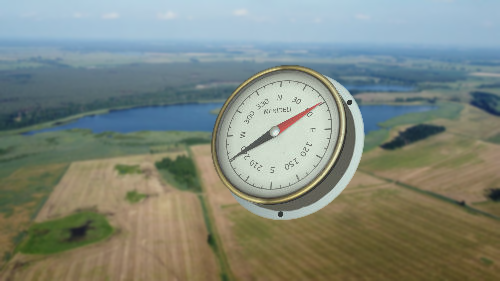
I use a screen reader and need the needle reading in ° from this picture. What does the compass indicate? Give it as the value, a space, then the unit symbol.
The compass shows 60 °
